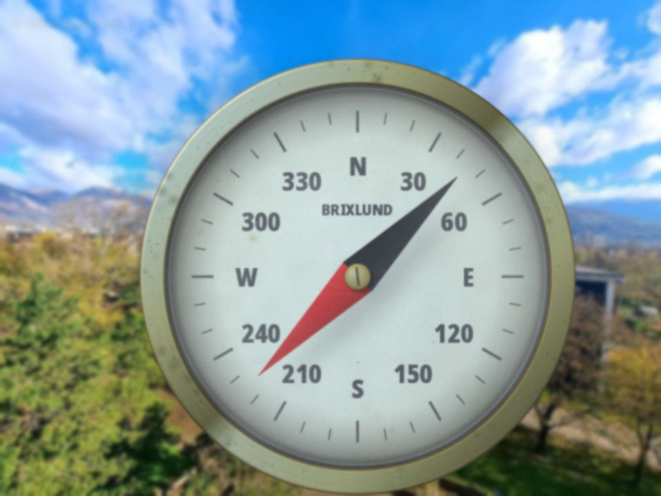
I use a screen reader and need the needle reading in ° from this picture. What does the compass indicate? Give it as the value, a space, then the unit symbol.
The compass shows 225 °
